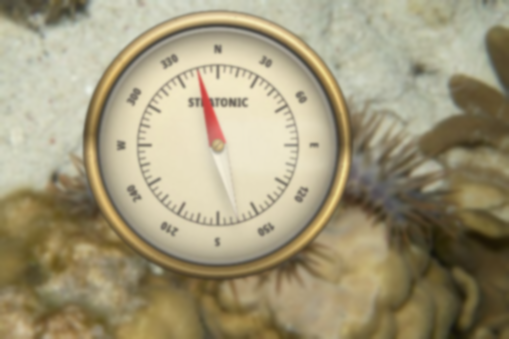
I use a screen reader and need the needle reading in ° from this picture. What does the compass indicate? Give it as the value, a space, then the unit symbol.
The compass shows 345 °
